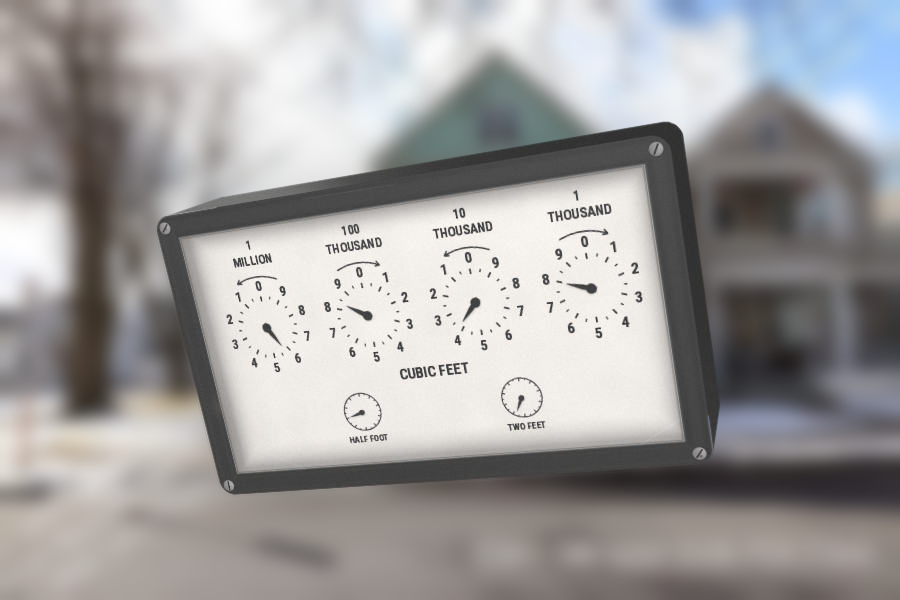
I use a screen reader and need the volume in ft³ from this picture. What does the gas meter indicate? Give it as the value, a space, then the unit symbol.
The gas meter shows 583800 ft³
